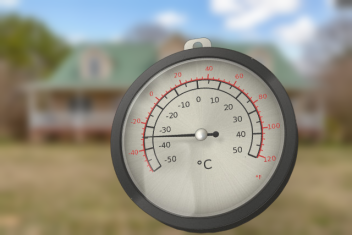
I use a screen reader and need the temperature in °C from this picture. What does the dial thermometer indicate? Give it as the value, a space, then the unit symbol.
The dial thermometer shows -35 °C
